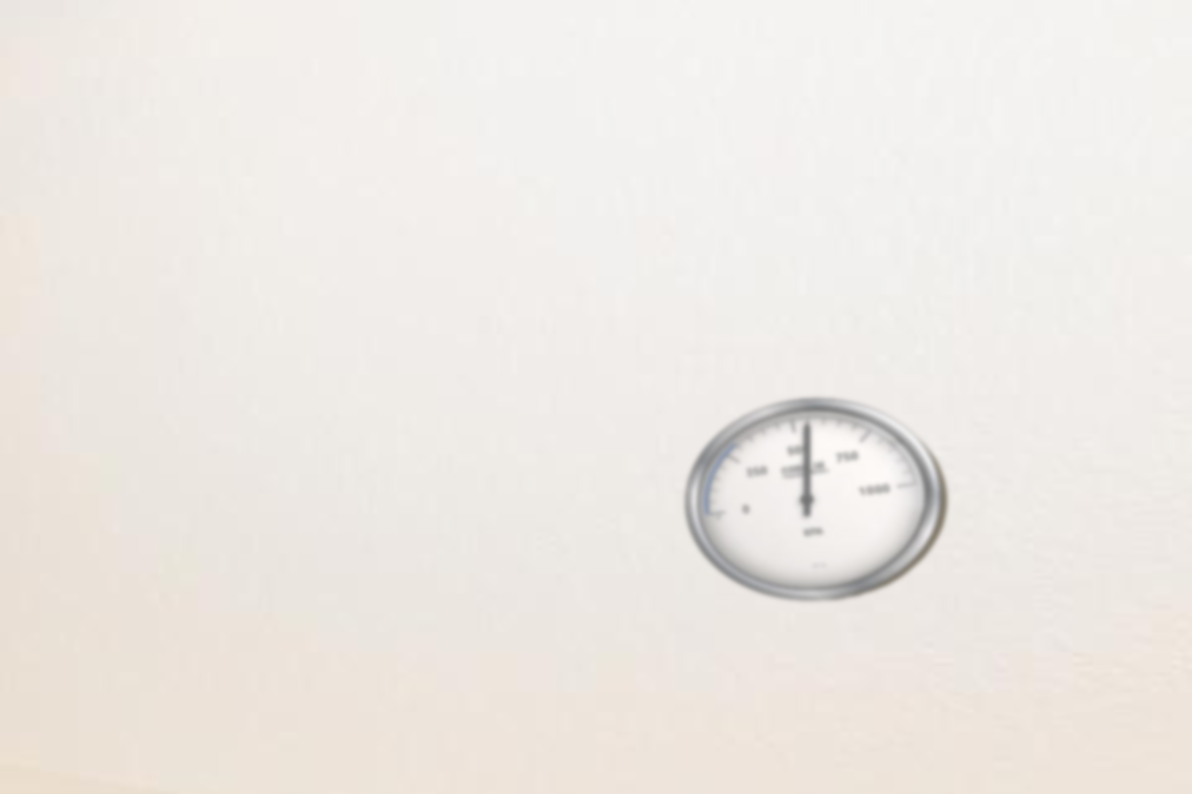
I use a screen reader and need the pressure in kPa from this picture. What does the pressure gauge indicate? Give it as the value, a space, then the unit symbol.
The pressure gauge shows 550 kPa
